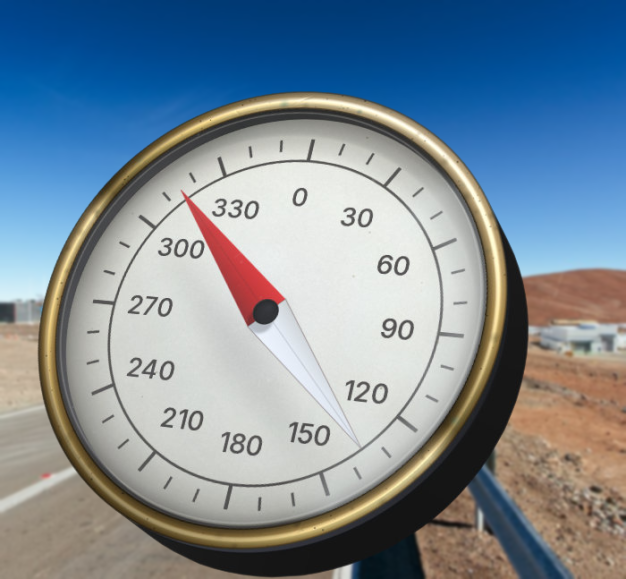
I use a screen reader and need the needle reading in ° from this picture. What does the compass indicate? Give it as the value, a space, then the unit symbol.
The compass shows 315 °
